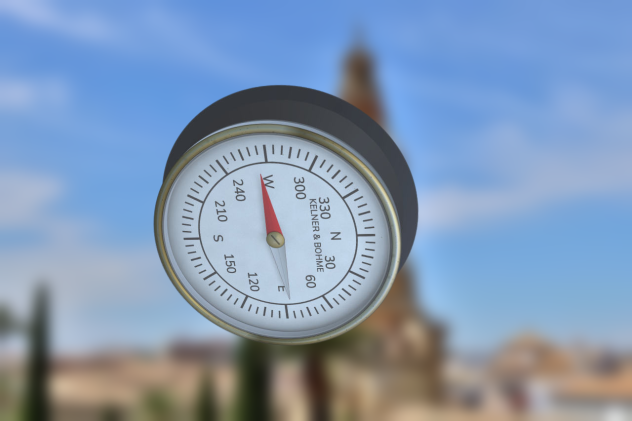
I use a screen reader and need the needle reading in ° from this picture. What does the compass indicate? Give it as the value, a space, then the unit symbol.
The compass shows 265 °
